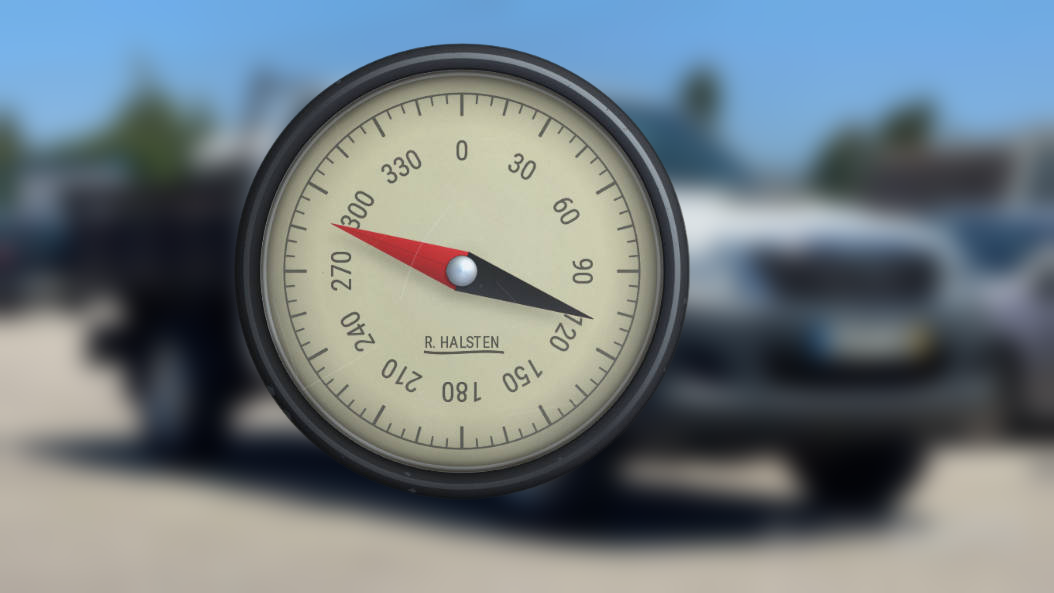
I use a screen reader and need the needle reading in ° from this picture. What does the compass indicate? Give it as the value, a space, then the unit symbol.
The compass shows 290 °
